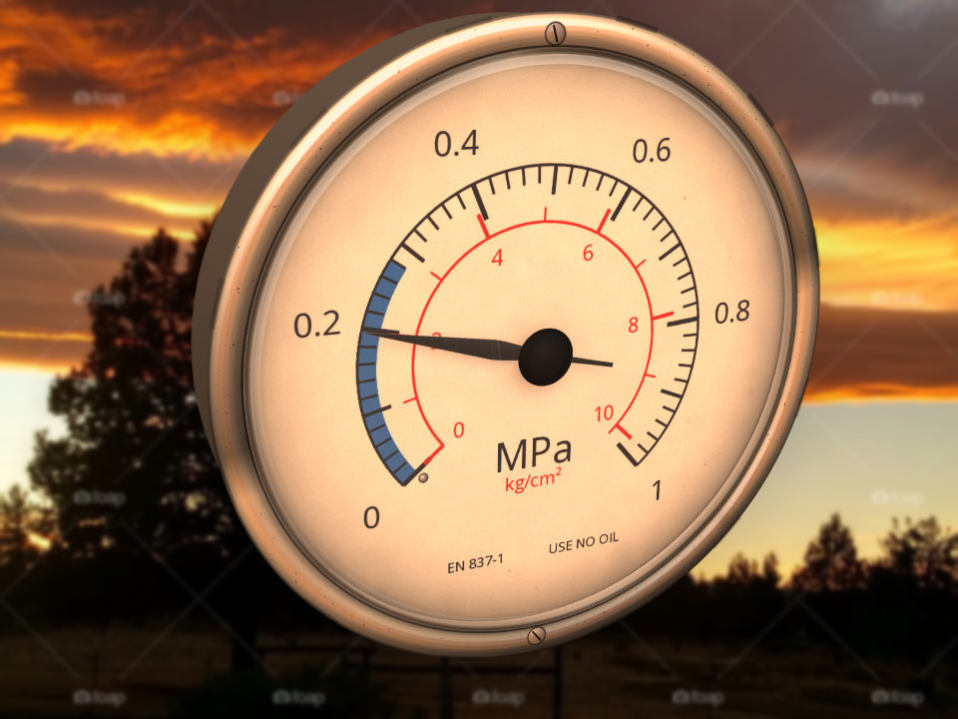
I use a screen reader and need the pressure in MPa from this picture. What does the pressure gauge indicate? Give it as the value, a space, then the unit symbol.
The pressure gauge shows 0.2 MPa
